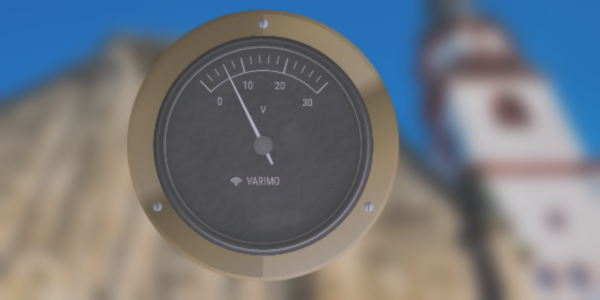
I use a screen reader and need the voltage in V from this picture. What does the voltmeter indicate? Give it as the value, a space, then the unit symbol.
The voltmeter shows 6 V
